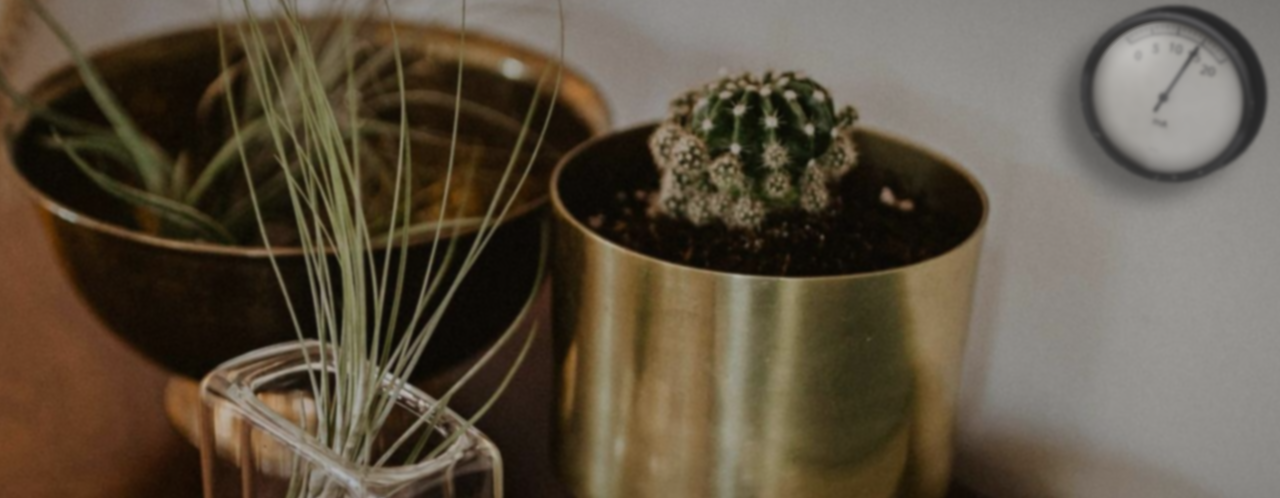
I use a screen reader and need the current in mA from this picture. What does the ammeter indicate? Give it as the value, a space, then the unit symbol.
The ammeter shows 15 mA
